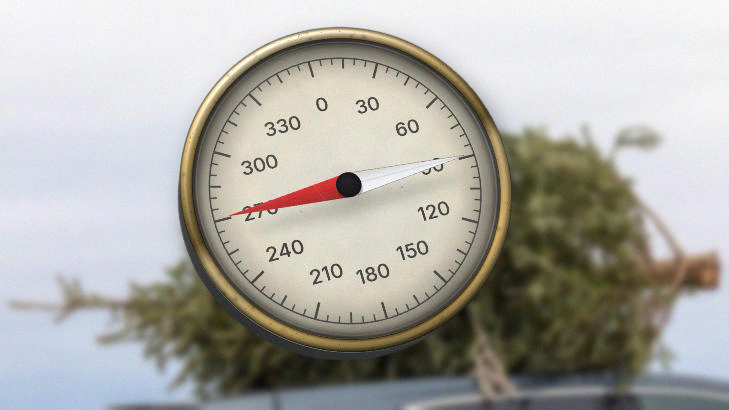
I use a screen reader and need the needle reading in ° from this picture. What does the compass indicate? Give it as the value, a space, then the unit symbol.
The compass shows 270 °
